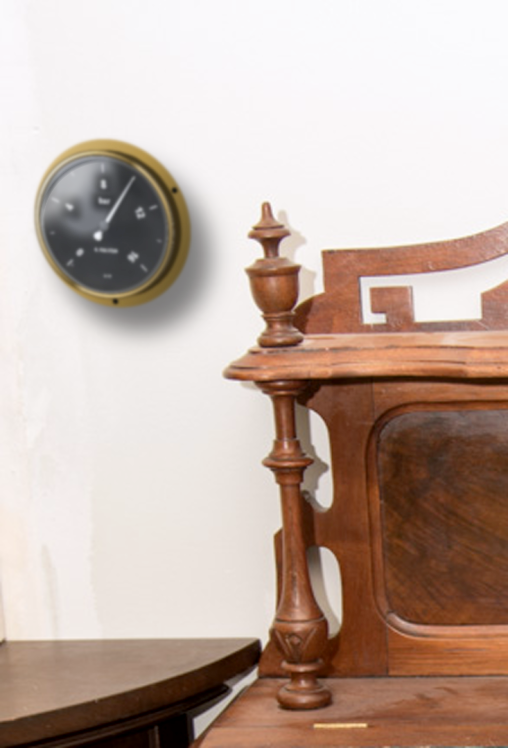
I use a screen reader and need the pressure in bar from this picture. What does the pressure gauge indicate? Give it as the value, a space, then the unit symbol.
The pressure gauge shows 10 bar
